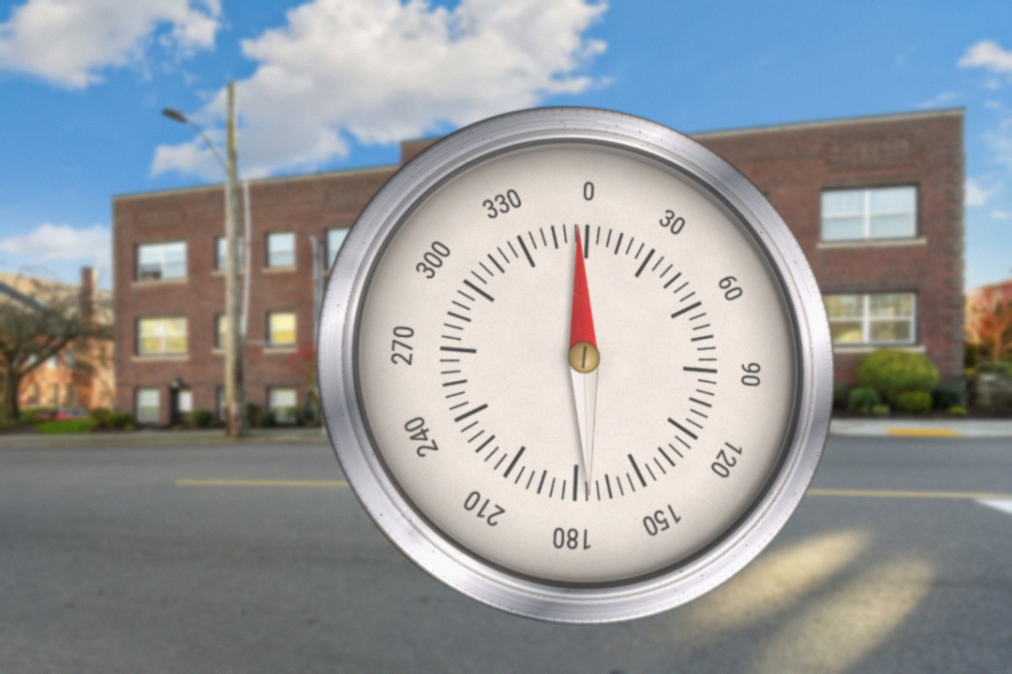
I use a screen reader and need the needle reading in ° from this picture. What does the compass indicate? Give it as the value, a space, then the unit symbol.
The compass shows 355 °
